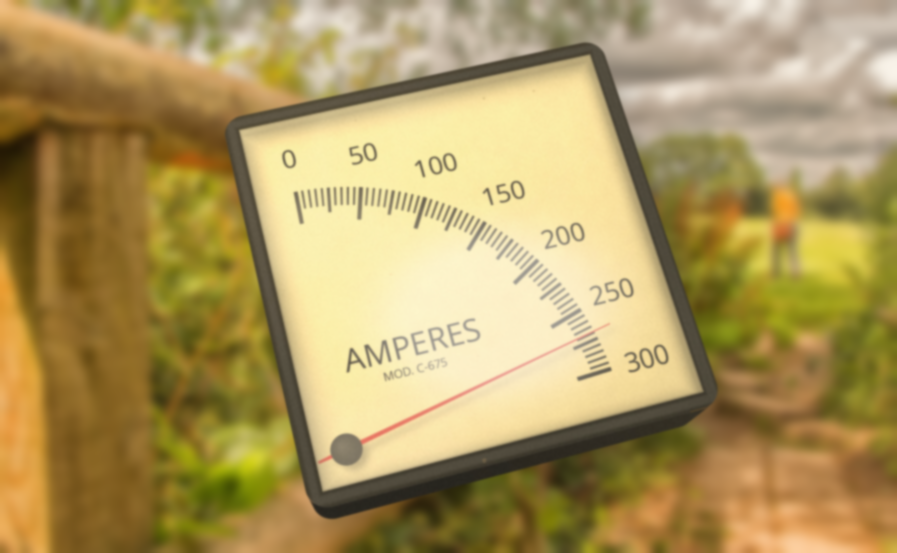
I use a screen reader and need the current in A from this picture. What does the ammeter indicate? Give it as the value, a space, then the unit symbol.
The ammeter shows 270 A
